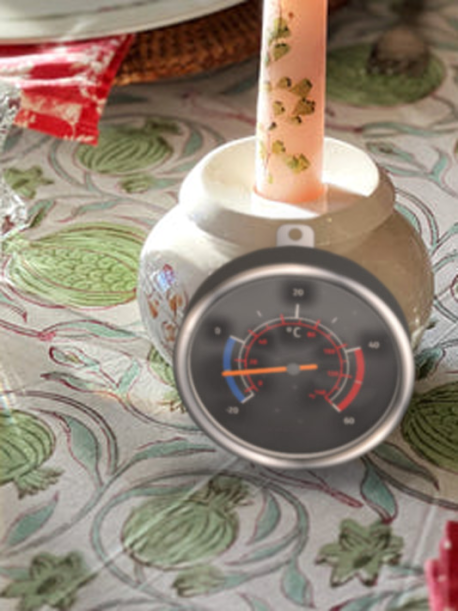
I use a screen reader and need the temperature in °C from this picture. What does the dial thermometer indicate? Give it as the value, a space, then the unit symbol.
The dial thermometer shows -10 °C
